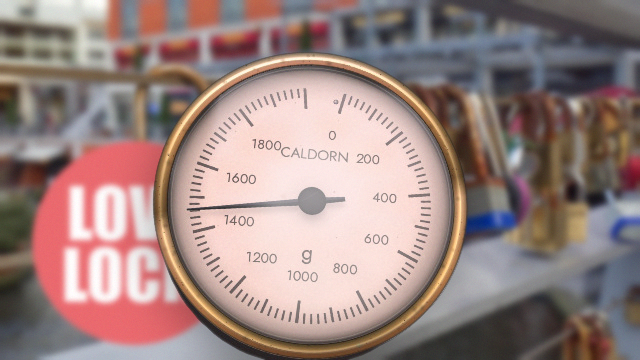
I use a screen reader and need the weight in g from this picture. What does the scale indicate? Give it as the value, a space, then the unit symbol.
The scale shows 1460 g
